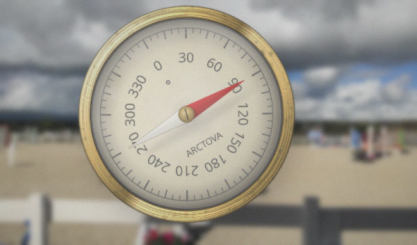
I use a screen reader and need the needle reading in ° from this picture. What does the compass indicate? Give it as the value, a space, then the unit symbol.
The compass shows 90 °
